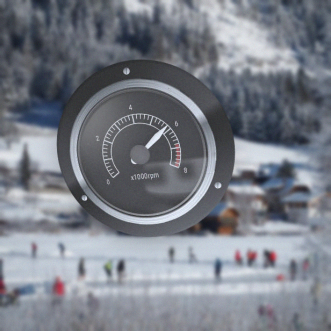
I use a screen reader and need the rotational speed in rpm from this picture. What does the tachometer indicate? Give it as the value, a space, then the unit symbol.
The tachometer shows 5800 rpm
